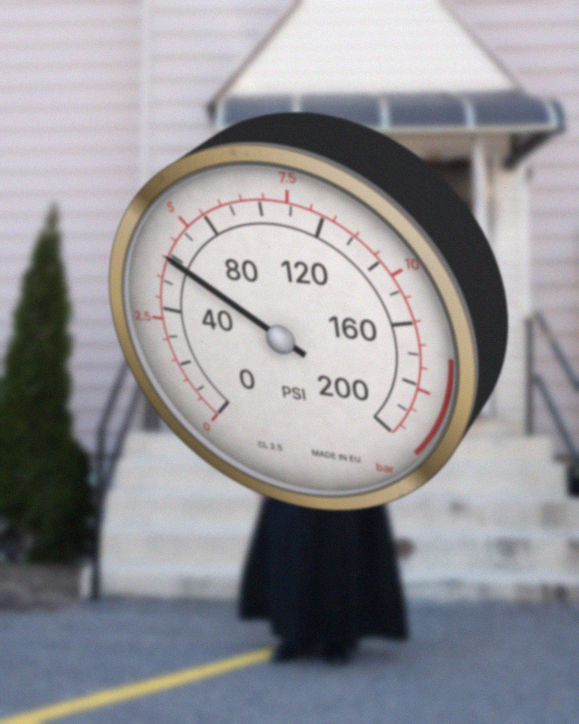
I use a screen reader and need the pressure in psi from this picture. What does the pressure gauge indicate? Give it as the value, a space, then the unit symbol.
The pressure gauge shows 60 psi
